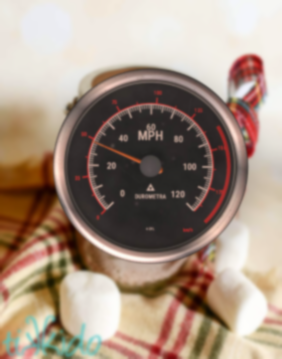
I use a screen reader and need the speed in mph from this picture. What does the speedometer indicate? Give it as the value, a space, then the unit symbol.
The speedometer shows 30 mph
